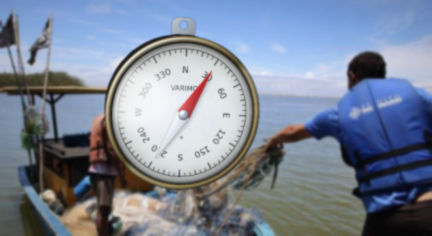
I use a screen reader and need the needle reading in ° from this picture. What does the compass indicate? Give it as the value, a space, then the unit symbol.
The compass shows 30 °
